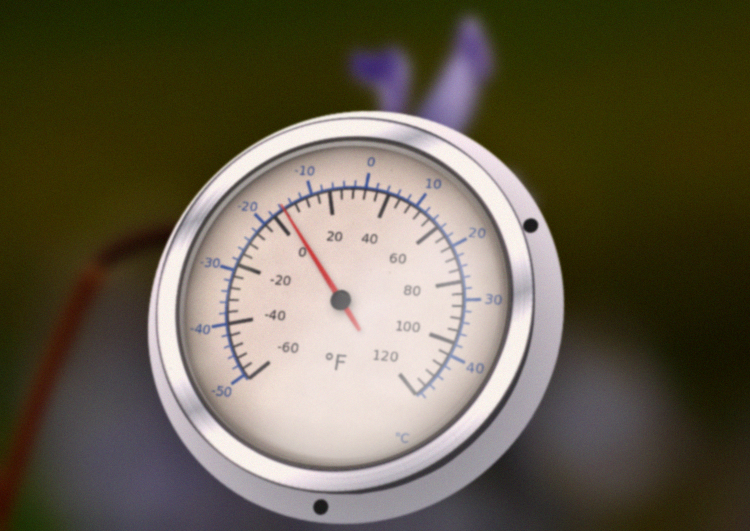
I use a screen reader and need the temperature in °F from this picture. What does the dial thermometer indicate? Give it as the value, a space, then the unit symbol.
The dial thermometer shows 4 °F
